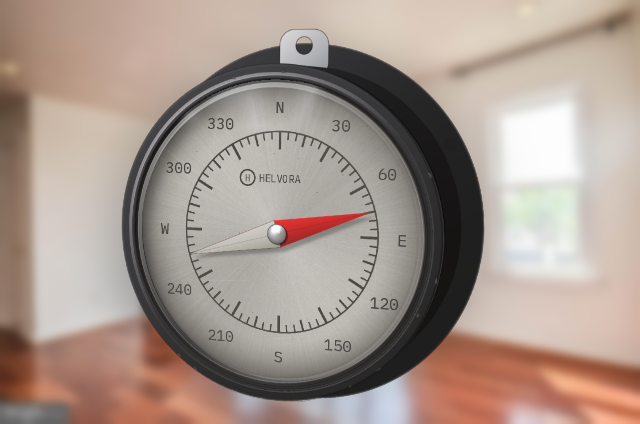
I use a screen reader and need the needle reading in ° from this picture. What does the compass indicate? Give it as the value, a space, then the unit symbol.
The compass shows 75 °
